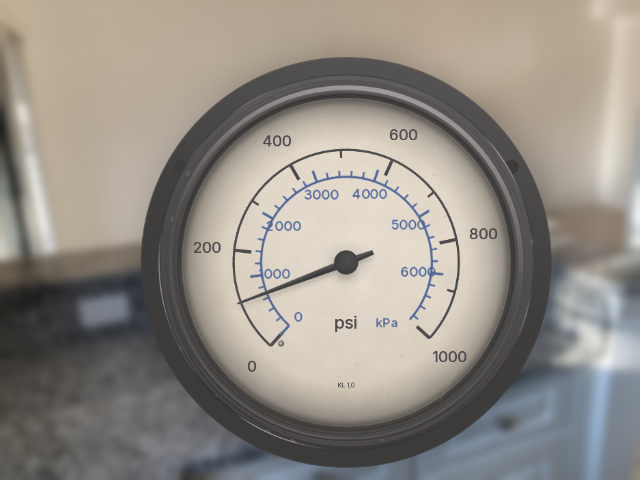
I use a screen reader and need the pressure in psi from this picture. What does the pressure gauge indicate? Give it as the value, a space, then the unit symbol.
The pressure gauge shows 100 psi
